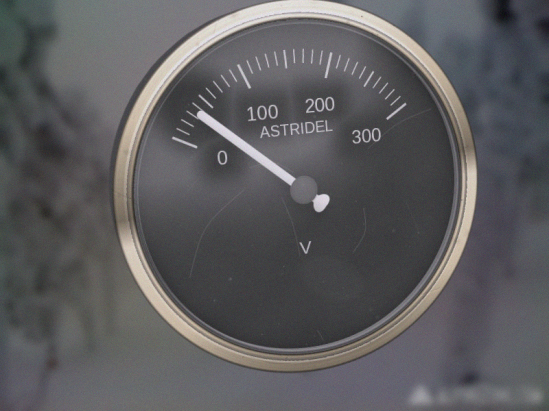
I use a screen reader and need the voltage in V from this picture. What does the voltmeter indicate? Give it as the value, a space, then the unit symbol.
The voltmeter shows 35 V
